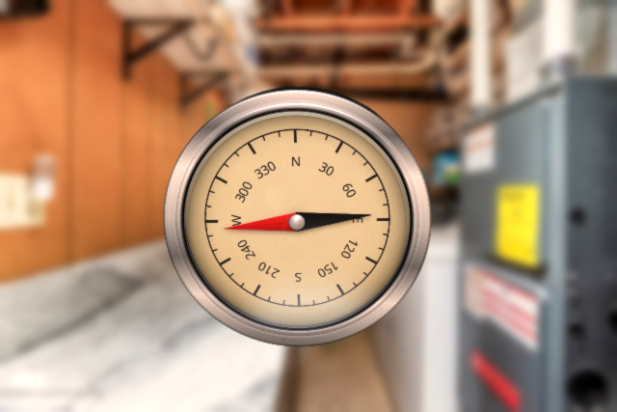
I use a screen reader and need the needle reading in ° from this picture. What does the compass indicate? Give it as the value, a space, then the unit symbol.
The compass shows 265 °
